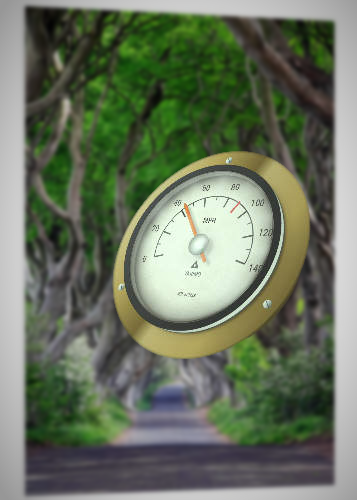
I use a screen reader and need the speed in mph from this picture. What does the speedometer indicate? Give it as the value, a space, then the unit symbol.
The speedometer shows 45 mph
